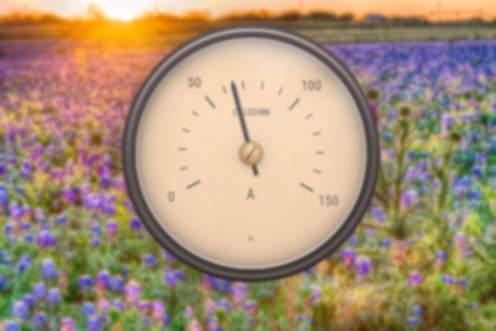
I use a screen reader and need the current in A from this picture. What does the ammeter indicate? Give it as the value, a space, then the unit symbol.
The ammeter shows 65 A
